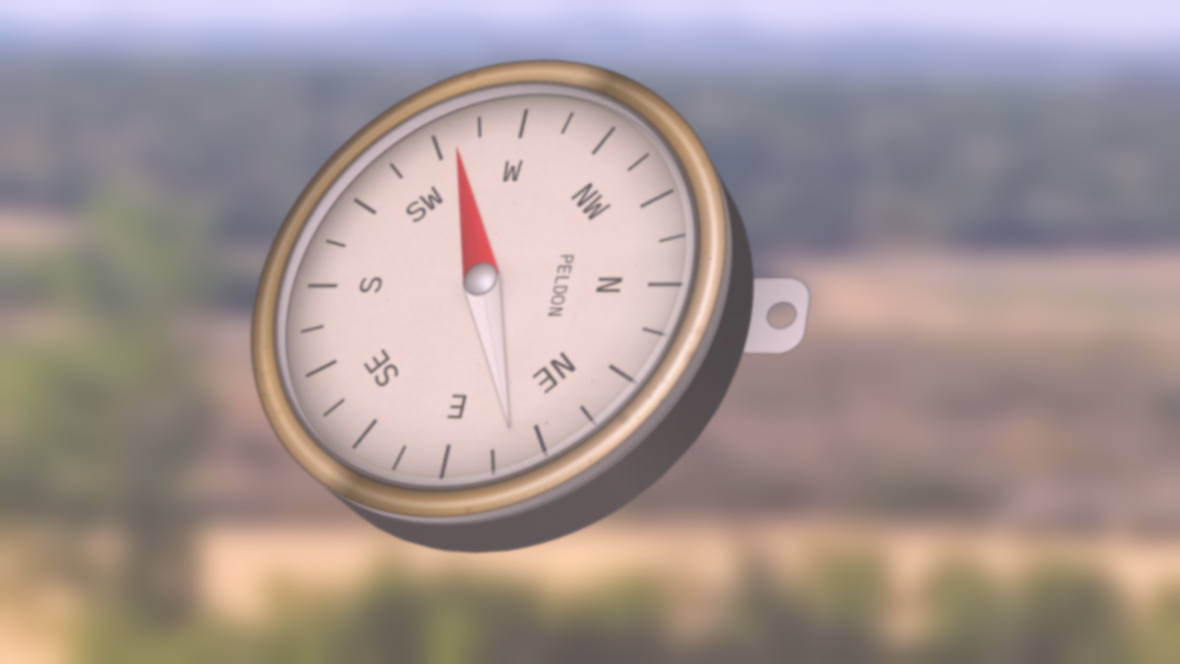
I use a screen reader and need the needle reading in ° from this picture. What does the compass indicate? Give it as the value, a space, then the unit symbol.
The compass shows 247.5 °
